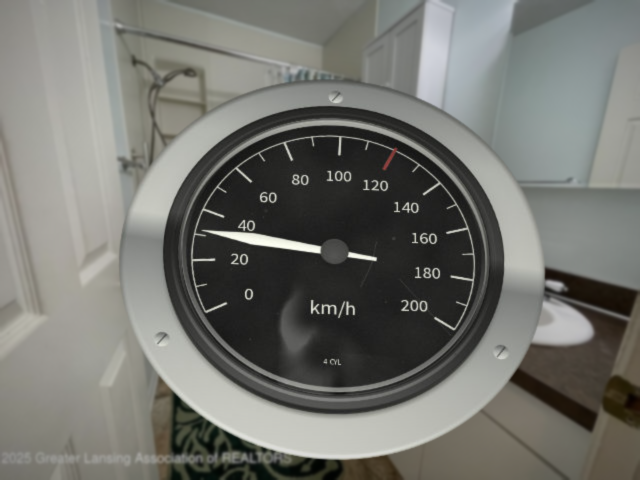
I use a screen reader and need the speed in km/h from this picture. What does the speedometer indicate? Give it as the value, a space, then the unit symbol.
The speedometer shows 30 km/h
